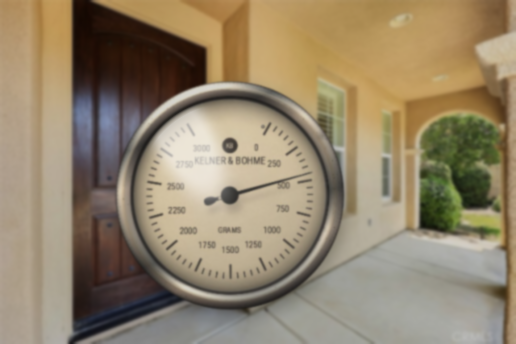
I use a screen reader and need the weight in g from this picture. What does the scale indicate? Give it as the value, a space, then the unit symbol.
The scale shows 450 g
